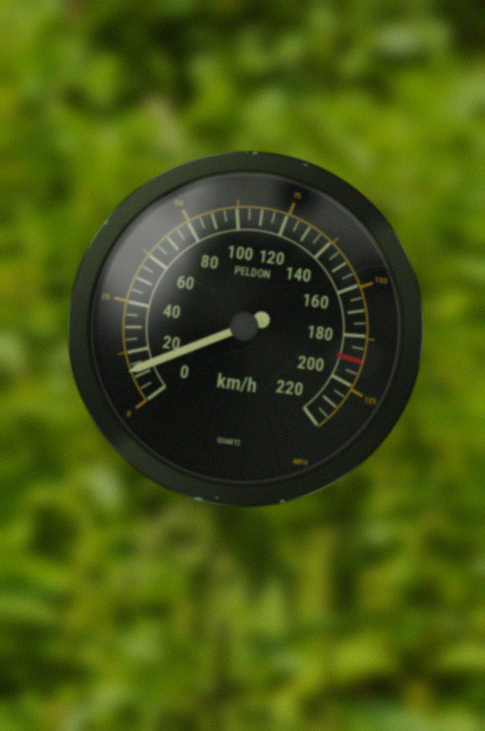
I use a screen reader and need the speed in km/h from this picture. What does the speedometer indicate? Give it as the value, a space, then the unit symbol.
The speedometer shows 12.5 km/h
